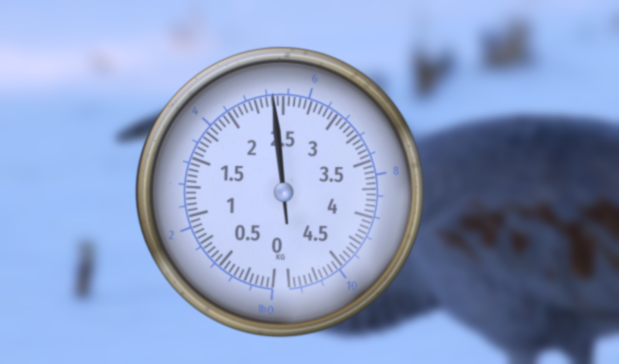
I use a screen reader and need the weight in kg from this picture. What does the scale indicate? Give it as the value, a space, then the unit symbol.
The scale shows 2.4 kg
